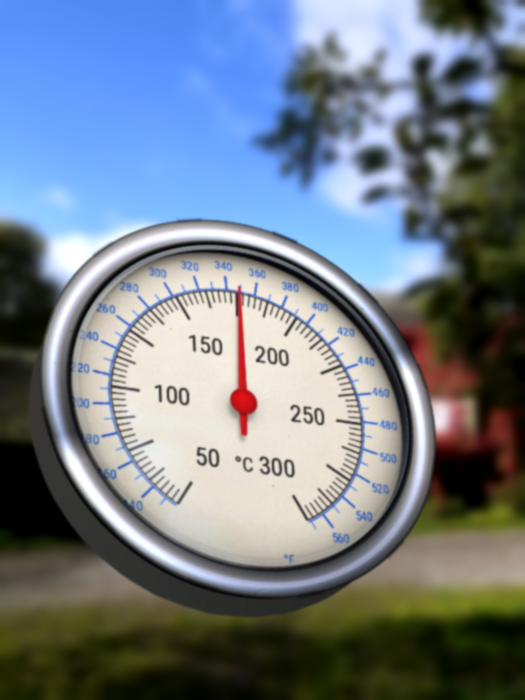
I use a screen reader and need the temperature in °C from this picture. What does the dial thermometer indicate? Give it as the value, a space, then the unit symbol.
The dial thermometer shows 175 °C
